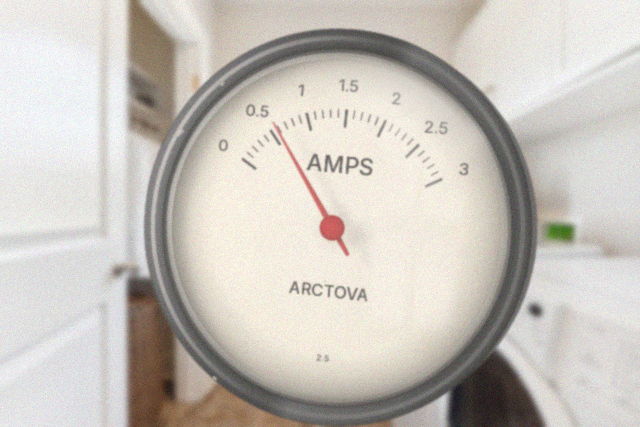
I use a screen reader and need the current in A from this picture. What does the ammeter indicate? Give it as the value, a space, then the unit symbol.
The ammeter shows 0.6 A
